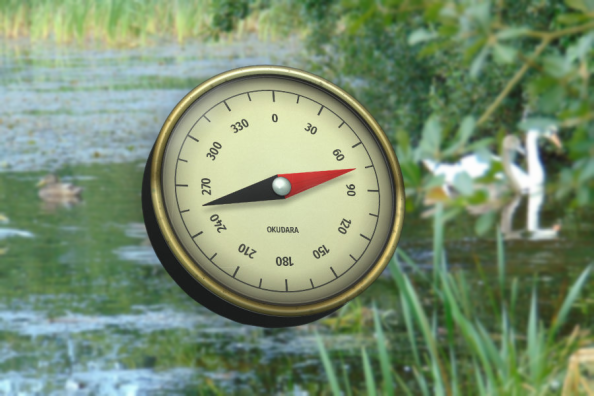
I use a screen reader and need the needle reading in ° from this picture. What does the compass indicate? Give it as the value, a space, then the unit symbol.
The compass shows 75 °
